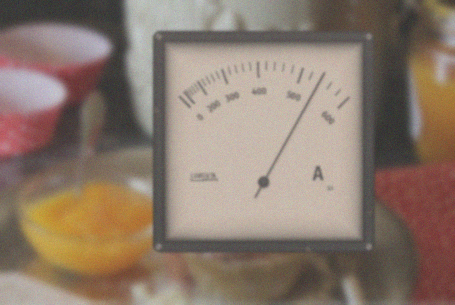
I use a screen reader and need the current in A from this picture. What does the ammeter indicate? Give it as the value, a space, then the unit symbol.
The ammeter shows 540 A
